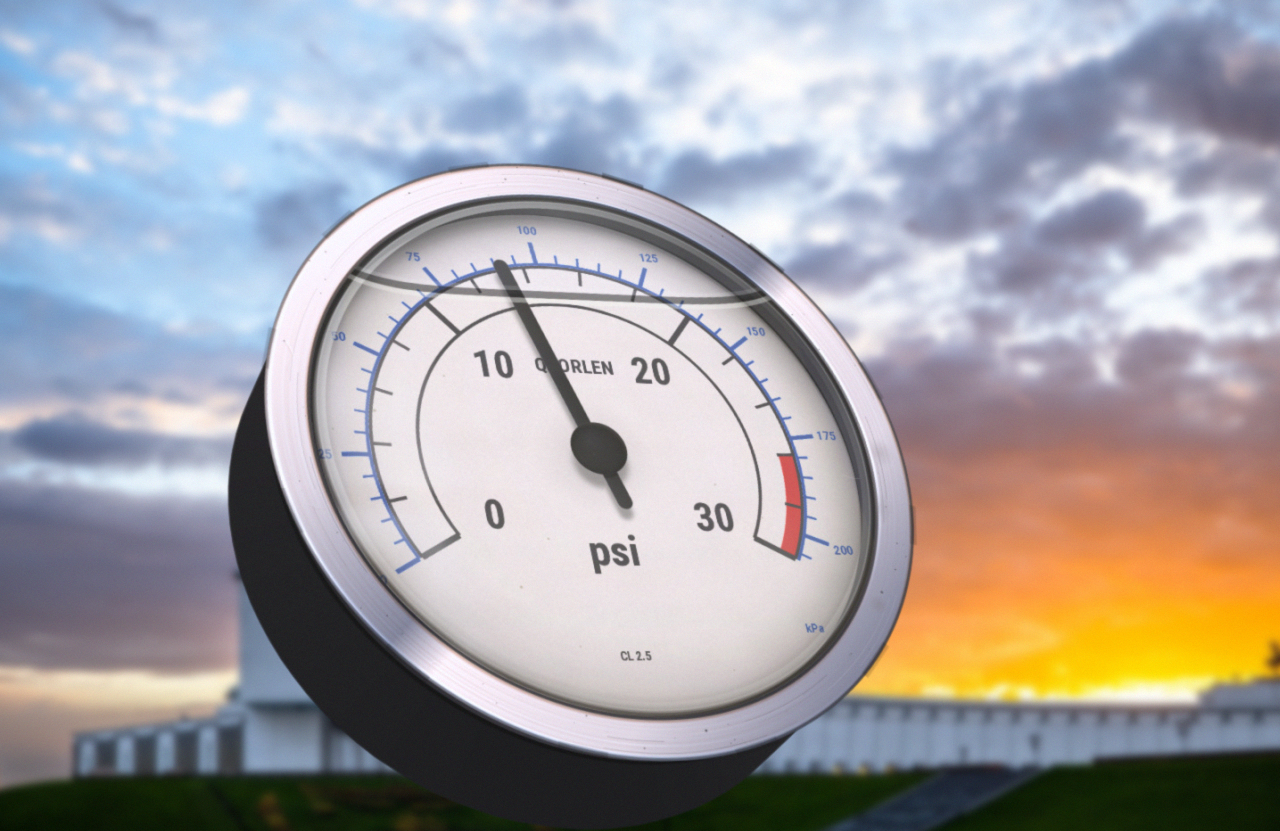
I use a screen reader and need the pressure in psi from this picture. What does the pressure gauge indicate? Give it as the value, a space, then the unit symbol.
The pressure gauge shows 13 psi
